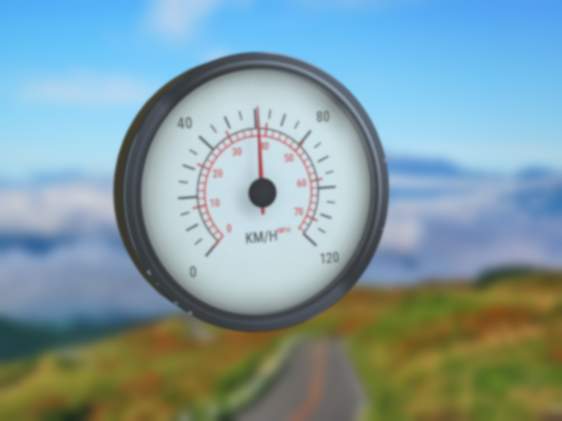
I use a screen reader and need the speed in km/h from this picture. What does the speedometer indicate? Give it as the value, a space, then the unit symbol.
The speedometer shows 60 km/h
